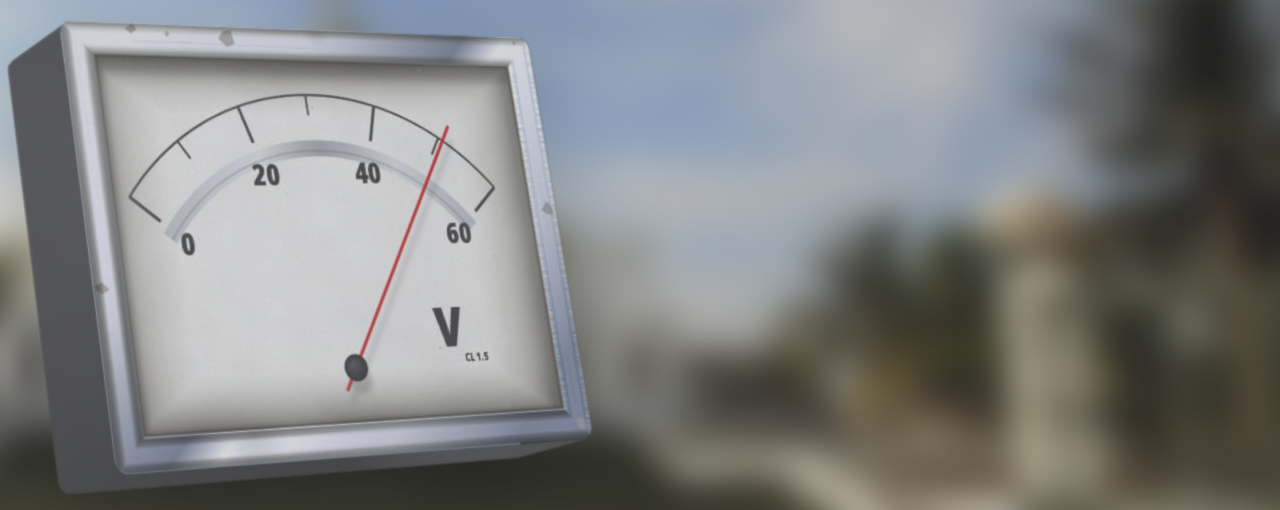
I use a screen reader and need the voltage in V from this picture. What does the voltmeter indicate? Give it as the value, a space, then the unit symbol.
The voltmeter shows 50 V
